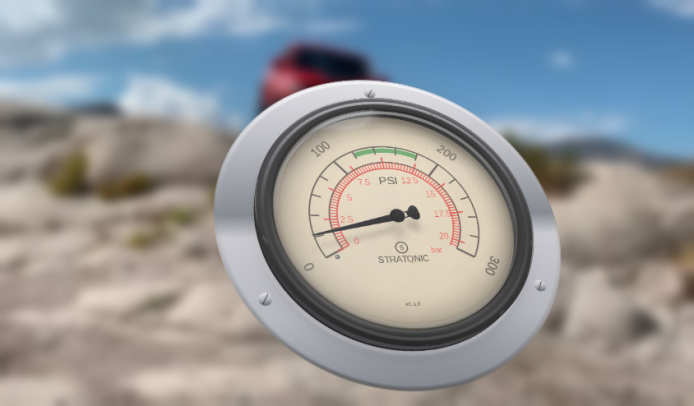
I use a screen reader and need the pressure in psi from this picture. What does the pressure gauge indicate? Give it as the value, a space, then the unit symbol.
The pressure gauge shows 20 psi
